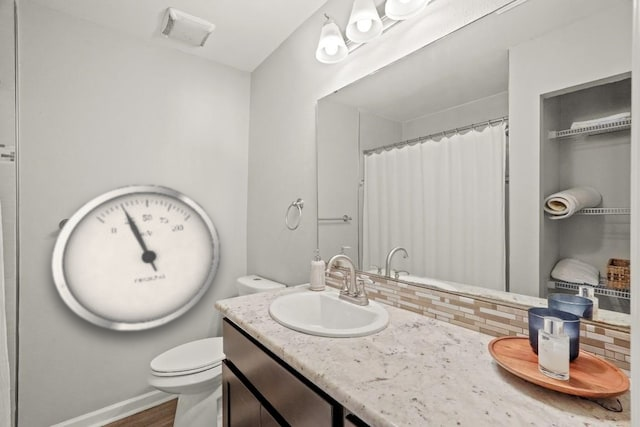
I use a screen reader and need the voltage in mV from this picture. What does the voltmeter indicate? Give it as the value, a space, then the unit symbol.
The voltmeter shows 25 mV
